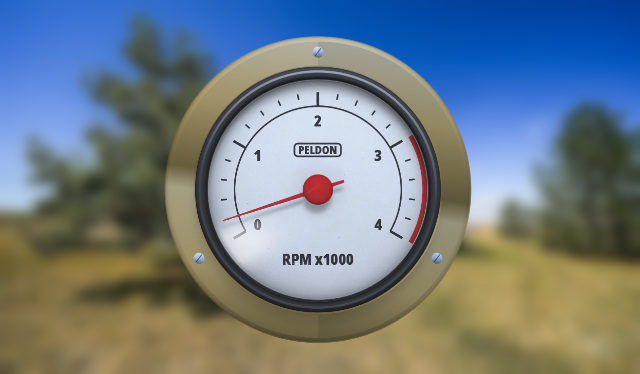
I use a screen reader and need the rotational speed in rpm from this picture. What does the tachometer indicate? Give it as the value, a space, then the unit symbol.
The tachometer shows 200 rpm
